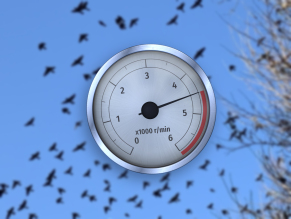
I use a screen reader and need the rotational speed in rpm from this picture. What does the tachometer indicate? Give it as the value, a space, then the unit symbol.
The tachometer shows 4500 rpm
